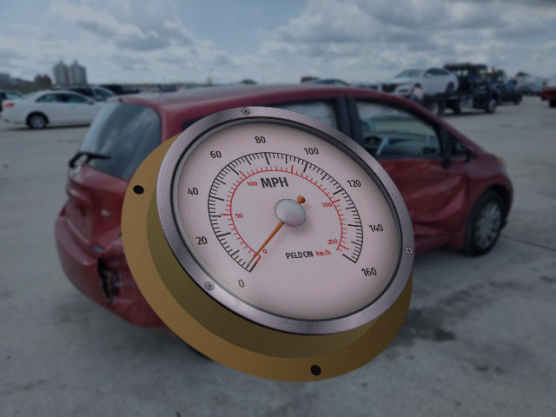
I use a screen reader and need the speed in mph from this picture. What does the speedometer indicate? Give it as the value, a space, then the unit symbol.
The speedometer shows 2 mph
